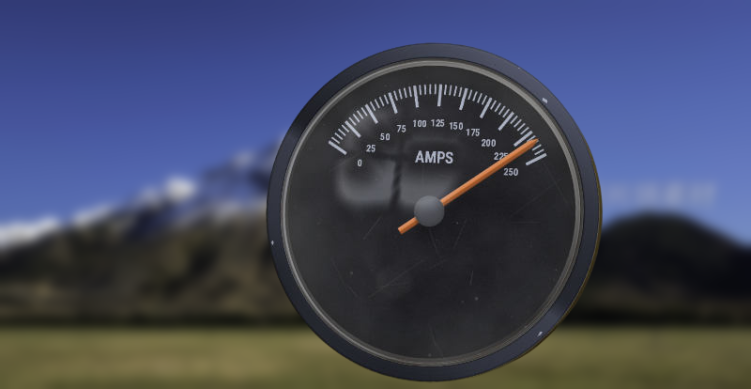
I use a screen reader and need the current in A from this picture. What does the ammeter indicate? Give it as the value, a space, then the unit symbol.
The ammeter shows 235 A
